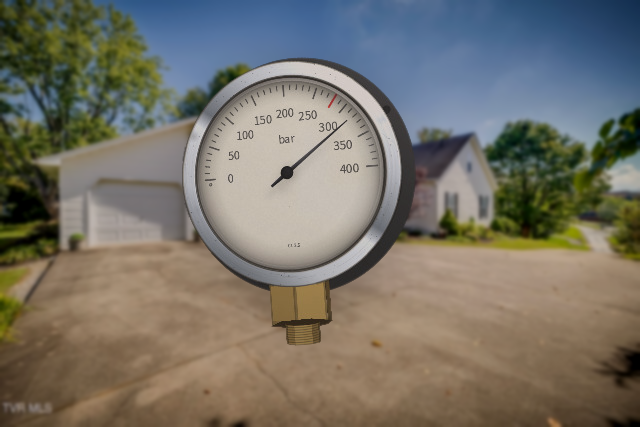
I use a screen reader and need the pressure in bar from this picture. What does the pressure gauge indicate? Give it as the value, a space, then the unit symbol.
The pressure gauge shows 320 bar
